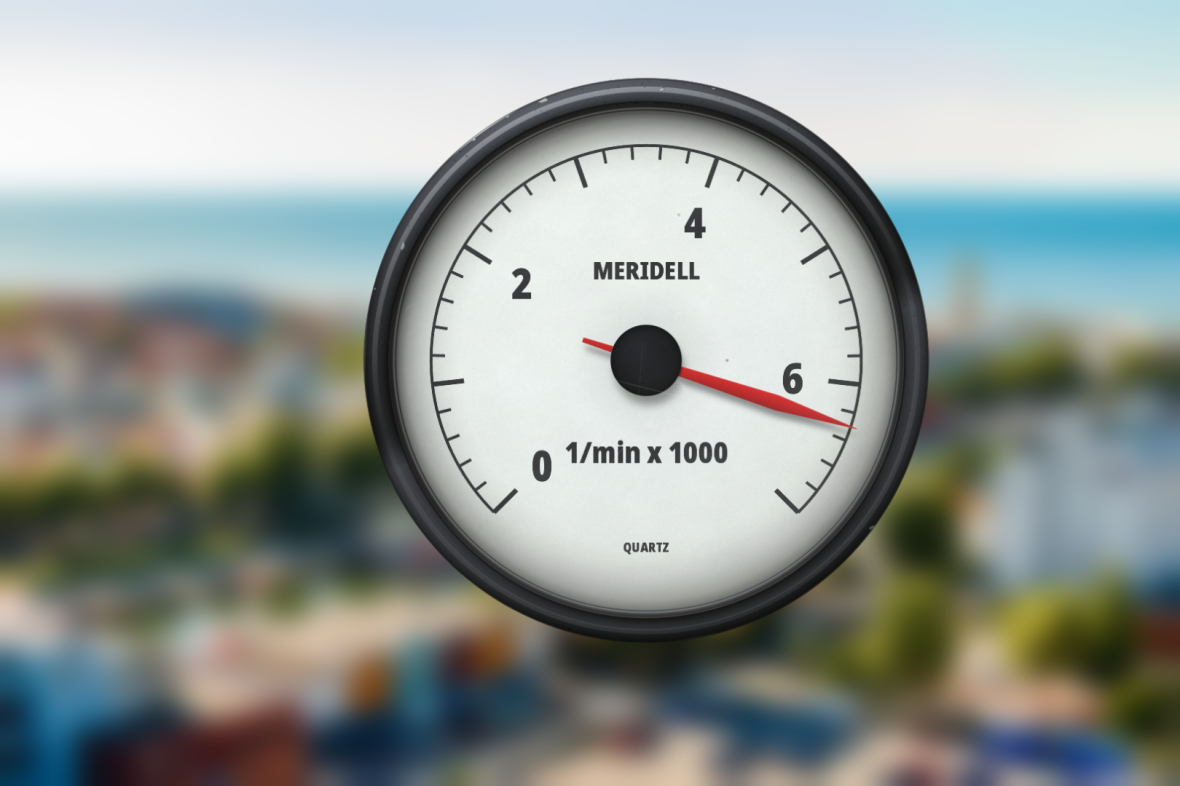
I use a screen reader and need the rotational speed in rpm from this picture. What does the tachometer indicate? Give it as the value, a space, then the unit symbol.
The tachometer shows 6300 rpm
